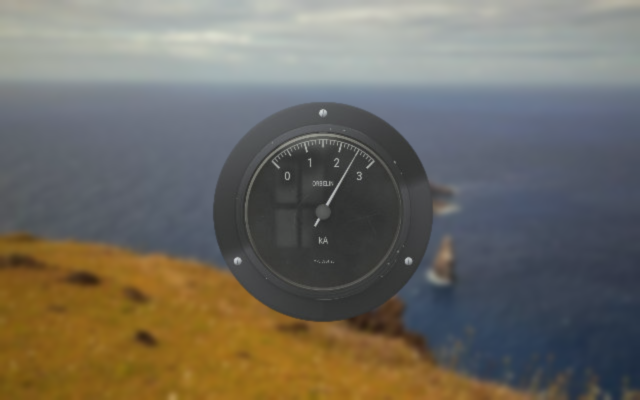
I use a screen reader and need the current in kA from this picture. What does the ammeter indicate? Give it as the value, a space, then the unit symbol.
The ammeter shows 2.5 kA
